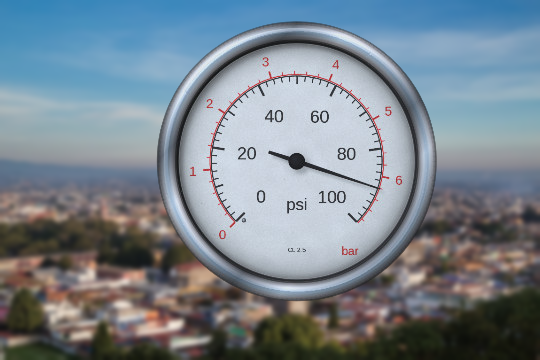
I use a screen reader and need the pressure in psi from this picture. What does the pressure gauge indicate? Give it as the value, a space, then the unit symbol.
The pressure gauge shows 90 psi
